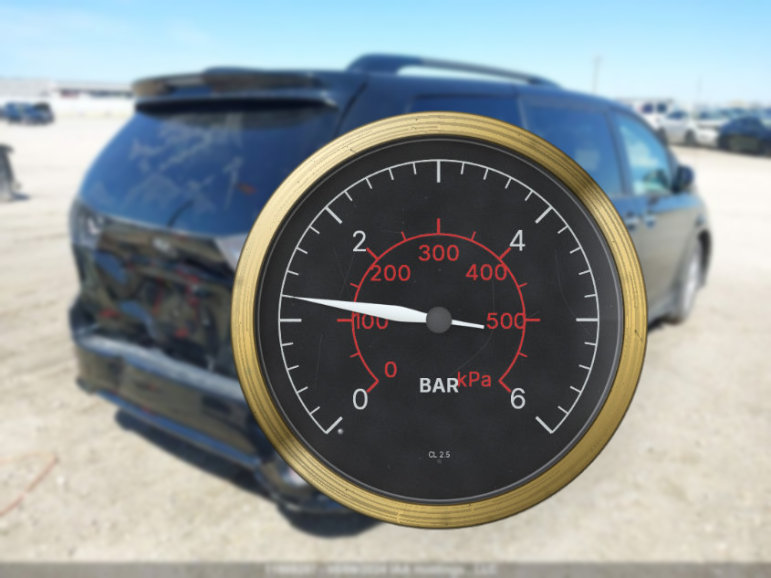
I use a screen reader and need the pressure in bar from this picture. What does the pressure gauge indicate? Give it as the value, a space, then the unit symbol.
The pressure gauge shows 1.2 bar
